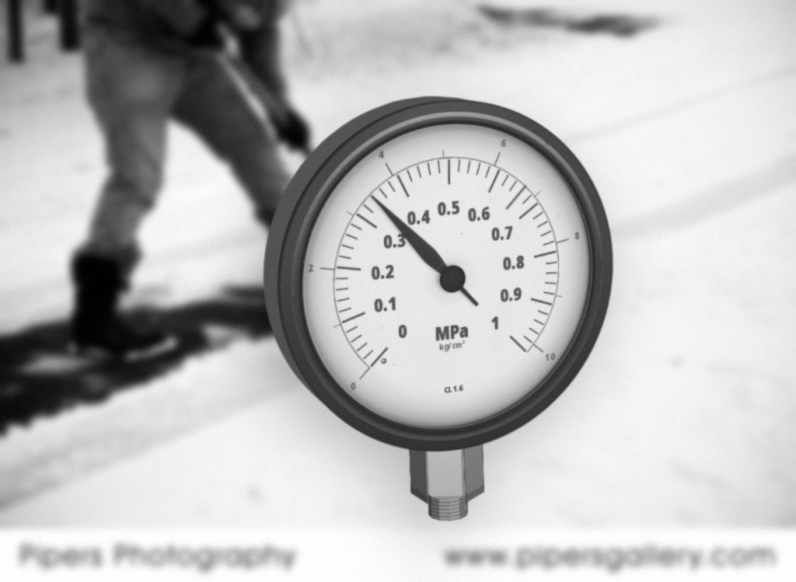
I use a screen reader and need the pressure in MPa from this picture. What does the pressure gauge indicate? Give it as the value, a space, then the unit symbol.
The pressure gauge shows 0.34 MPa
